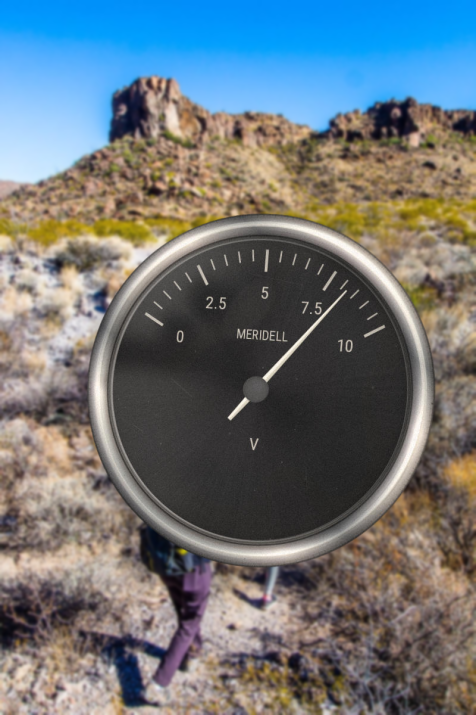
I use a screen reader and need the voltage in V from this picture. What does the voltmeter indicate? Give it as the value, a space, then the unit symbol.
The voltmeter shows 8.25 V
